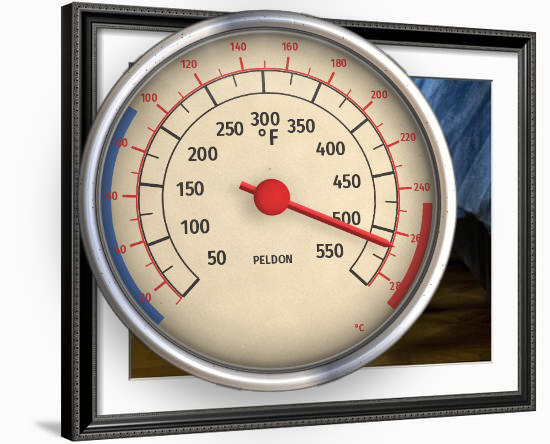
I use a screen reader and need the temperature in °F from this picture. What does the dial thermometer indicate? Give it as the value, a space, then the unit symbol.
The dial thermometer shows 512.5 °F
